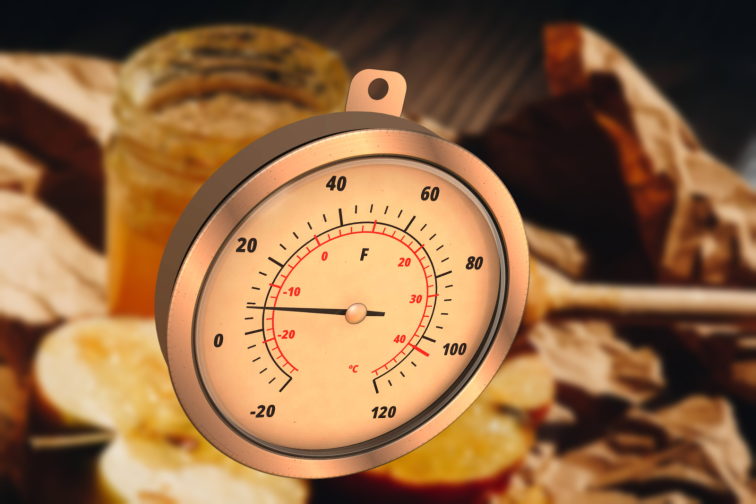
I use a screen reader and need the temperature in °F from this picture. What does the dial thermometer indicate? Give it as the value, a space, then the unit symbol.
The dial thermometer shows 8 °F
